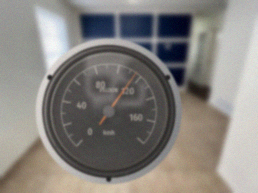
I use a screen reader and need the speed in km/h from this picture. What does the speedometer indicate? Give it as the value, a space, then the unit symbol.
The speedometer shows 115 km/h
